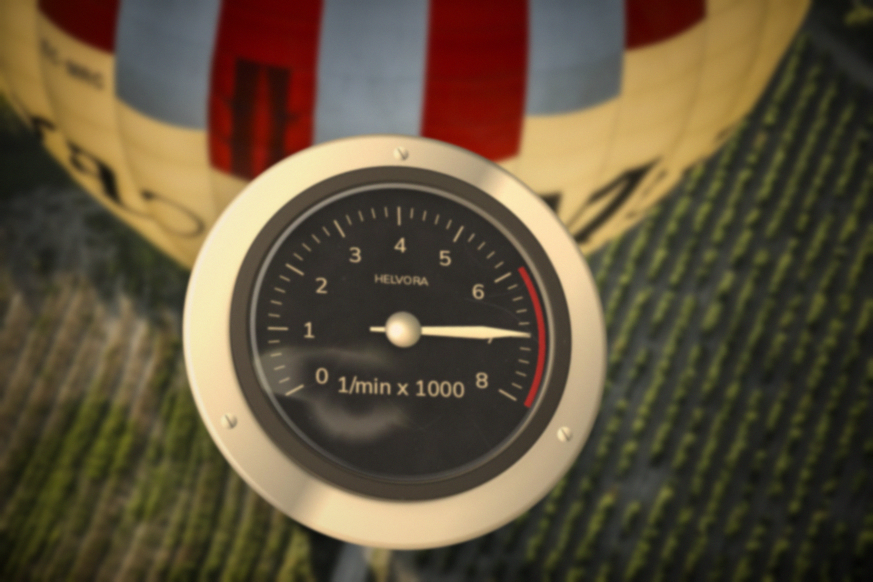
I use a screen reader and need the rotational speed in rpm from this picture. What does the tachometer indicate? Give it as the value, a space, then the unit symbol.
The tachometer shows 7000 rpm
